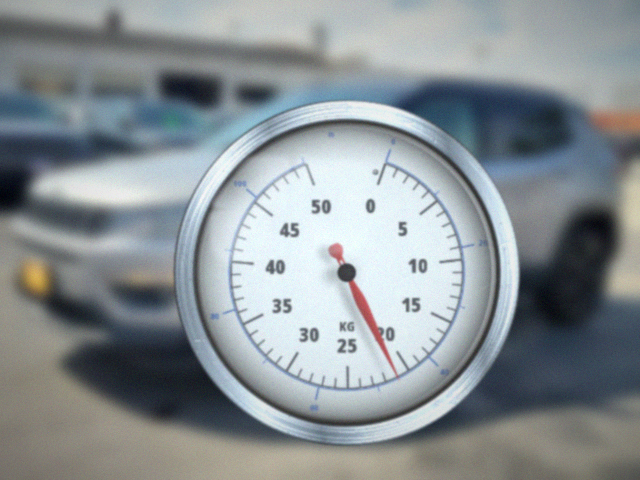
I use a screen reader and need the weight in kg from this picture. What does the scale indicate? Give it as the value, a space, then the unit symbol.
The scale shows 21 kg
